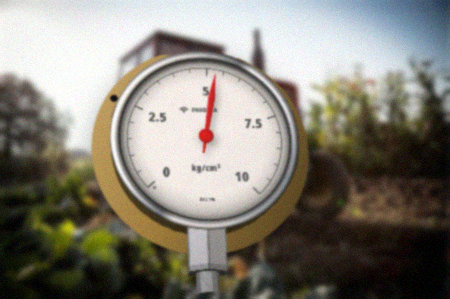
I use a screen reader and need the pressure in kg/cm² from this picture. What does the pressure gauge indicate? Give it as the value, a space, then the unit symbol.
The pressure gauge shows 5.25 kg/cm²
